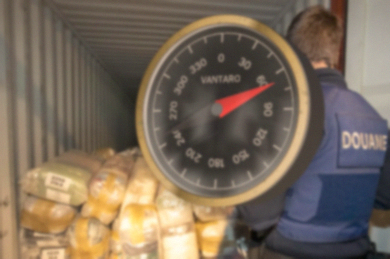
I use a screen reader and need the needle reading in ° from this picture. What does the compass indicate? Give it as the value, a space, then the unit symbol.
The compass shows 67.5 °
